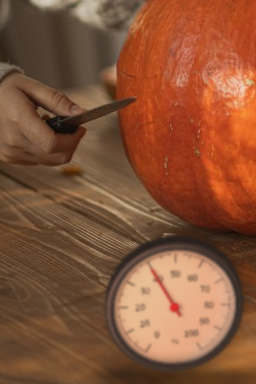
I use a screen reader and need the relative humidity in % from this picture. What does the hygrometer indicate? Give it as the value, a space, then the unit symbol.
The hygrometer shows 40 %
